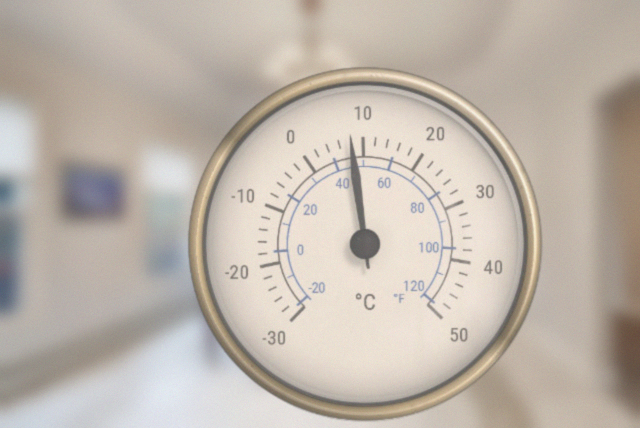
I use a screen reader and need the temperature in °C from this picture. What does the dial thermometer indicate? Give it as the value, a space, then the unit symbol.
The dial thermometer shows 8 °C
